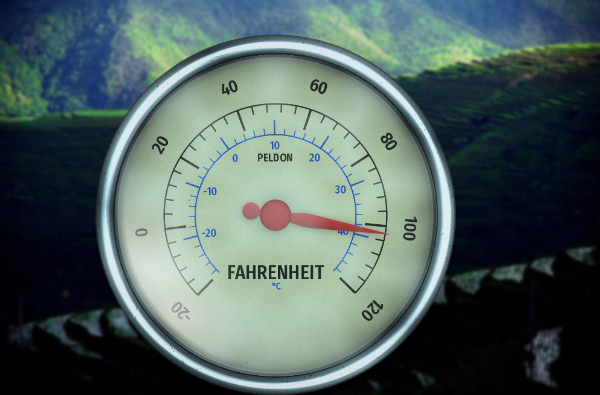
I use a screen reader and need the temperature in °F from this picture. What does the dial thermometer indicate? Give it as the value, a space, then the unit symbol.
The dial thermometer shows 102 °F
